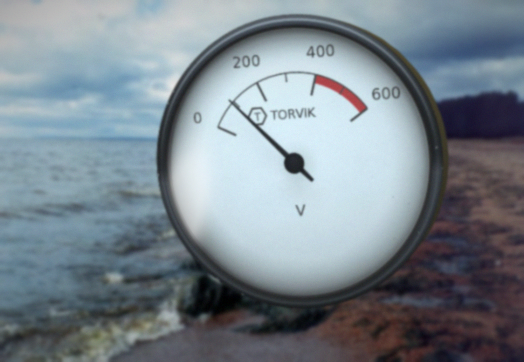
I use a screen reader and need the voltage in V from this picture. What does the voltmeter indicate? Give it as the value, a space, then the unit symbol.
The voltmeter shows 100 V
